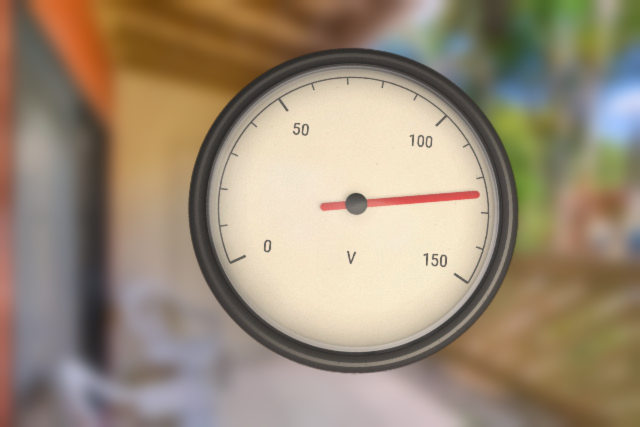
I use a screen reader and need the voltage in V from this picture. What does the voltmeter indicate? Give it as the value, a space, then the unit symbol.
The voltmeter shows 125 V
